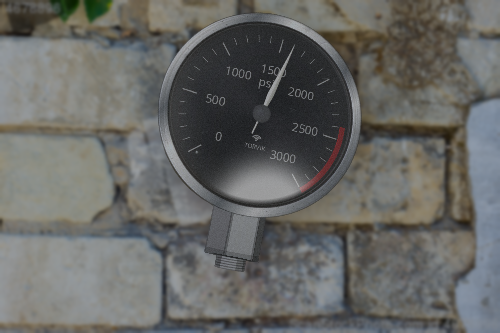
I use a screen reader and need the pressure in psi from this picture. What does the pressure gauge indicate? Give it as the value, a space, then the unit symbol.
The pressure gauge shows 1600 psi
